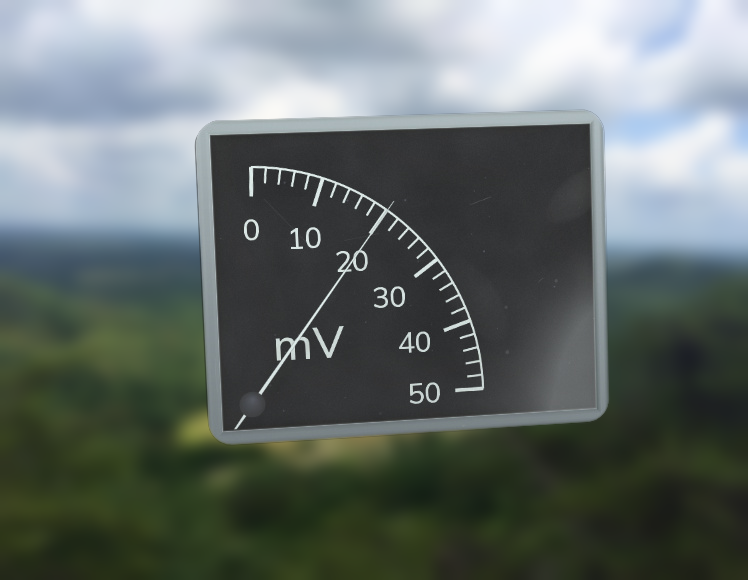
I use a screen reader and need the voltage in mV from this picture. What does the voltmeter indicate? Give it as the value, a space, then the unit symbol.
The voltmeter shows 20 mV
